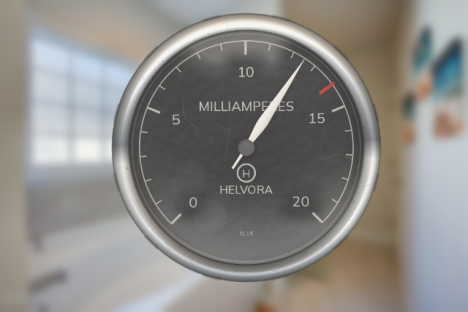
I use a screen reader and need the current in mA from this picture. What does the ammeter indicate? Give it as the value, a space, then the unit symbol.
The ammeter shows 12.5 mA
